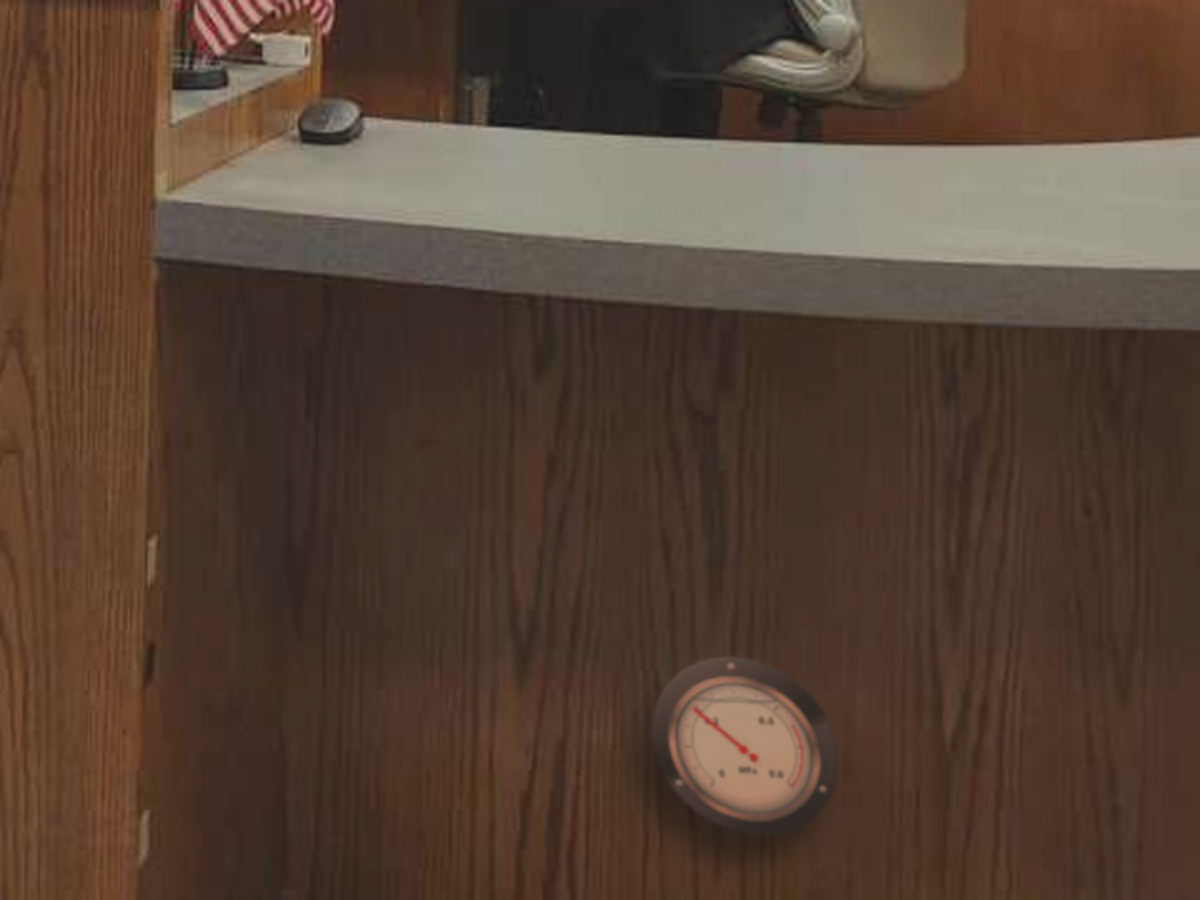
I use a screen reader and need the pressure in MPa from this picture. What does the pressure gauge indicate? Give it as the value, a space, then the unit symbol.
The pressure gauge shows 0.2 MPa
